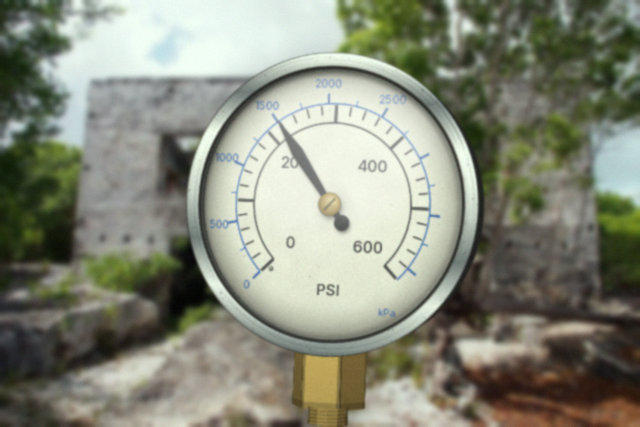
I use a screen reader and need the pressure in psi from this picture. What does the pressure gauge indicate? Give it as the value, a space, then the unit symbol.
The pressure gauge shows 220 psi
